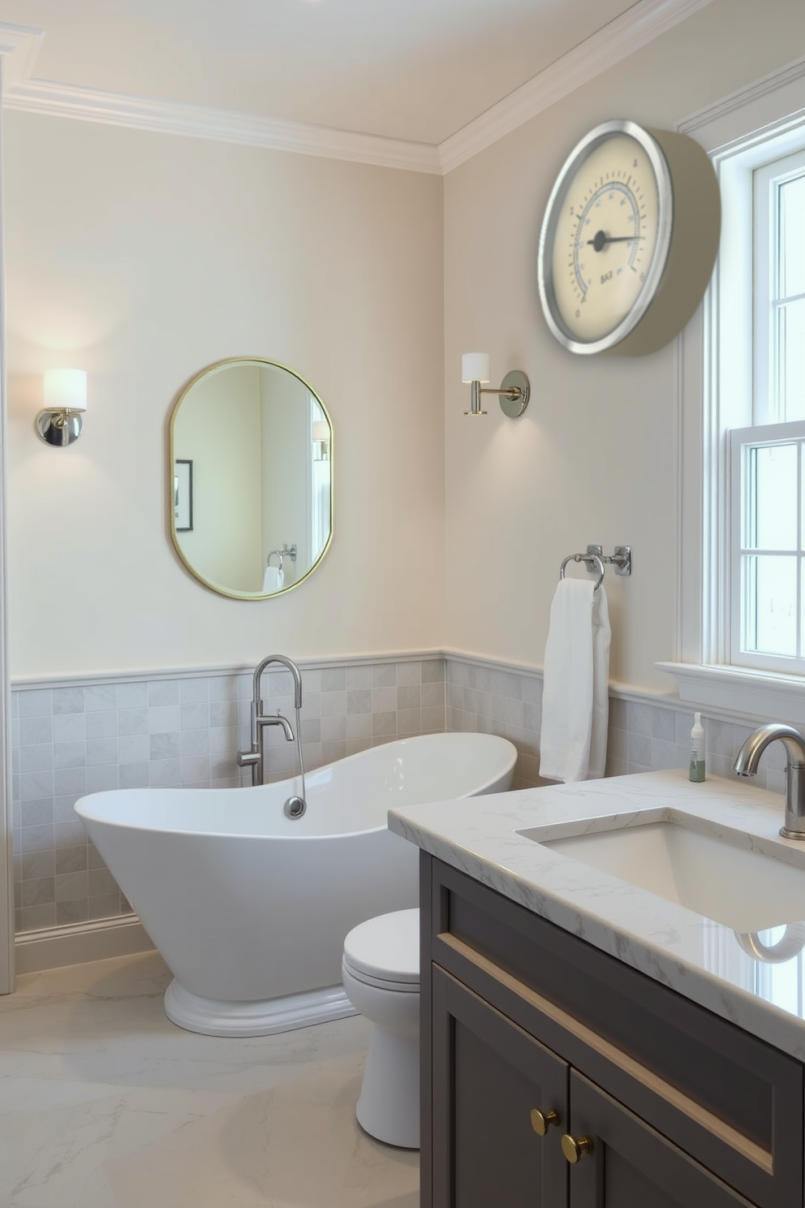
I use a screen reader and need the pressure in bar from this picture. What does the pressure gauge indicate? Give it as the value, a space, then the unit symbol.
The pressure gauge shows 5.4 bar
